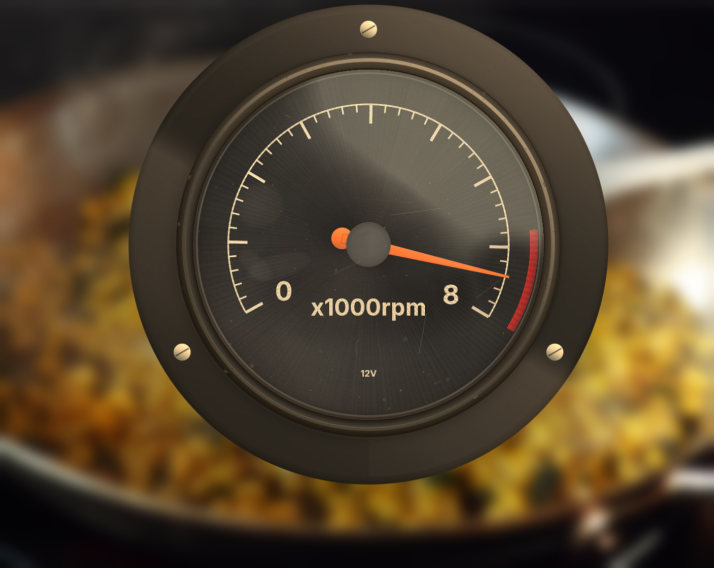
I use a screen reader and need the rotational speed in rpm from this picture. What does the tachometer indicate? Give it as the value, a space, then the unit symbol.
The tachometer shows 7400 rpm
